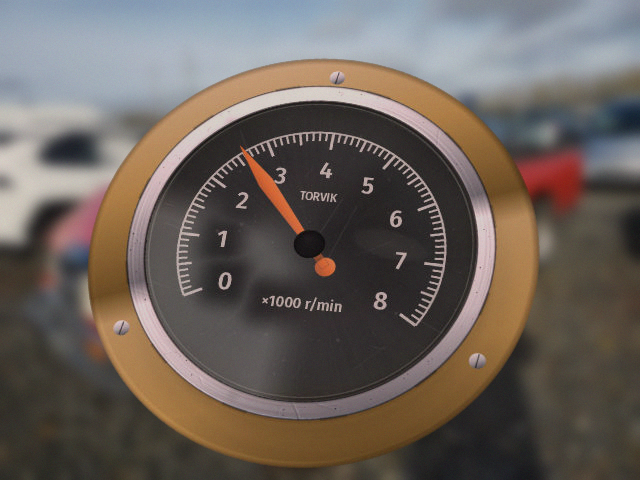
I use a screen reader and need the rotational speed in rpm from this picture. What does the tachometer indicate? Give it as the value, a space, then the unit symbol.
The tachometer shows 2600 rpm
